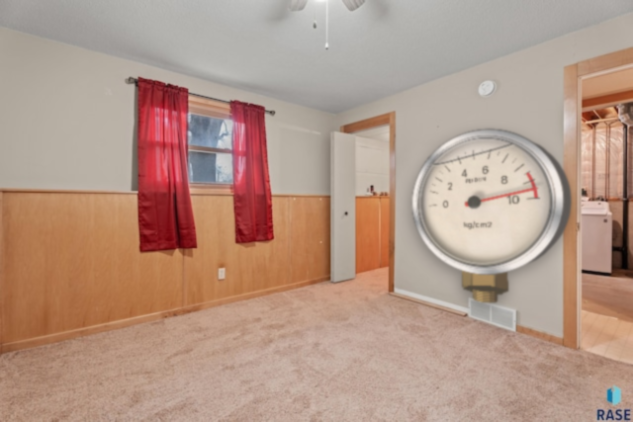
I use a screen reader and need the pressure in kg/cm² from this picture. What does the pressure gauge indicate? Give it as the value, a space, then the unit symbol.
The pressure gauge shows 9.5 kg/cm²
